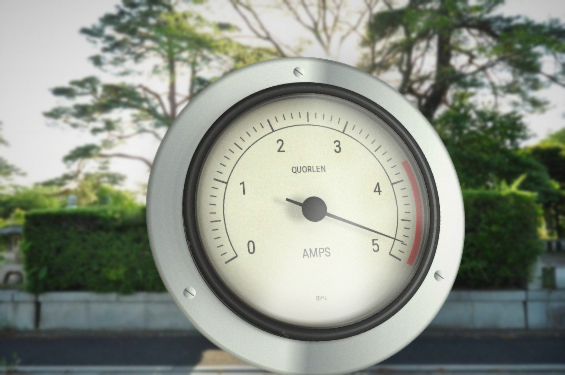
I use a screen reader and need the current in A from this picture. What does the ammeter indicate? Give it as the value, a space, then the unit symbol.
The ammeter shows 4.8 A
